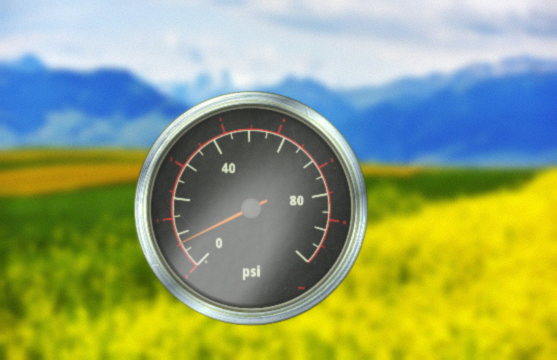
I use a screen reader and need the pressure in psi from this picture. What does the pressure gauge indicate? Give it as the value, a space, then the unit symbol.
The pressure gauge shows 7.5 psi
